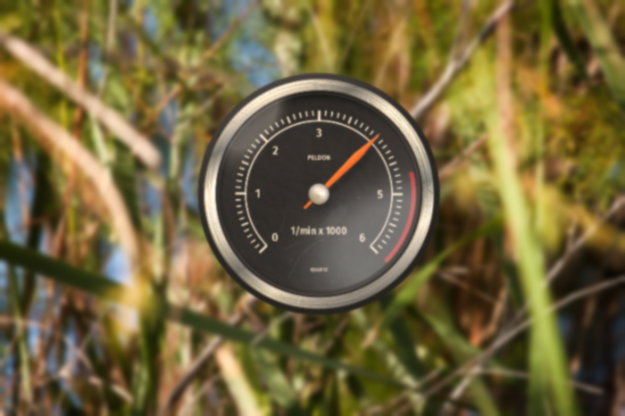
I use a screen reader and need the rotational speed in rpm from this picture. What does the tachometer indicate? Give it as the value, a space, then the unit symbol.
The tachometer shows 4000 rpm
